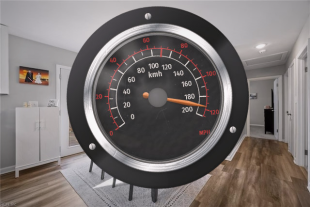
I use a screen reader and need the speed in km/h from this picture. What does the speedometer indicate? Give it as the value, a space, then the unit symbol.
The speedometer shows 190 km/h
